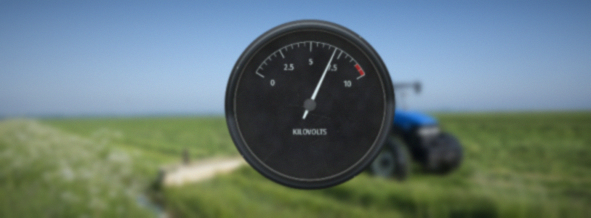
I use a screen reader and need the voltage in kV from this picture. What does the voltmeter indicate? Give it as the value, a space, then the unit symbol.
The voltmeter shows 7 kV
